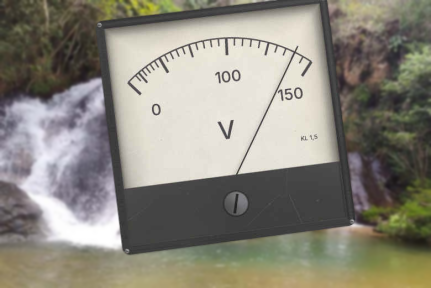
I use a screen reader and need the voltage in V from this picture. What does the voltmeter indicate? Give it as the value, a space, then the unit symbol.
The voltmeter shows 140 V
